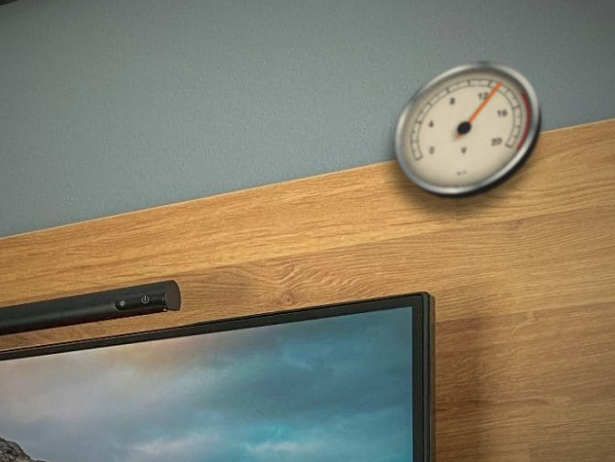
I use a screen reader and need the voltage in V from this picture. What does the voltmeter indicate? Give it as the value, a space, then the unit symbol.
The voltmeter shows 13 V
